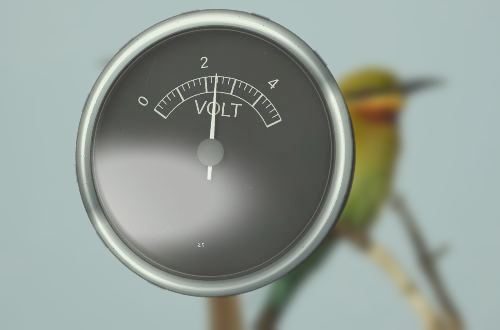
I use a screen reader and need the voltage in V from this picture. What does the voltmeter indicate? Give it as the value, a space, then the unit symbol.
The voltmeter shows 2.4 V
